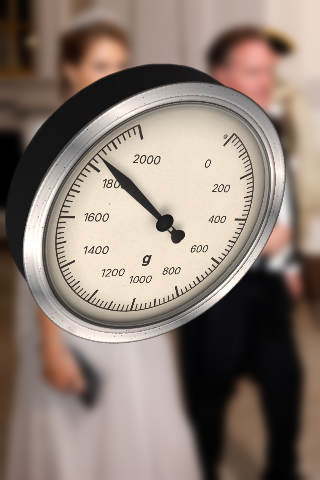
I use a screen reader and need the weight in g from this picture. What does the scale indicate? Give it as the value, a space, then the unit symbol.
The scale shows 1840 g
